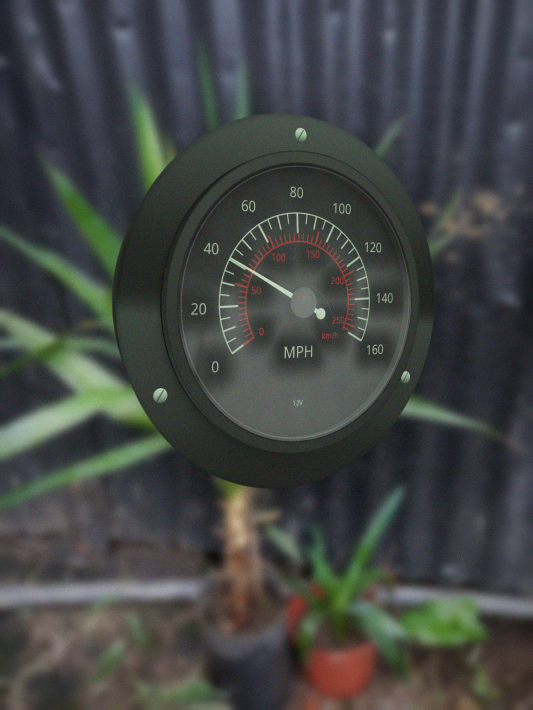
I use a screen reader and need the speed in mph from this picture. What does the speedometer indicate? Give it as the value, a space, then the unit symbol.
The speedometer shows 40 mph
